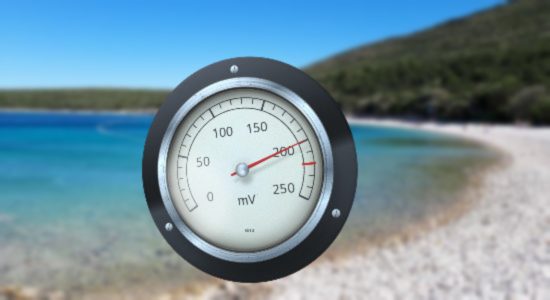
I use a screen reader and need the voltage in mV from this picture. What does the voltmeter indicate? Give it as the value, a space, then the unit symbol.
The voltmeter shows 200 mV
